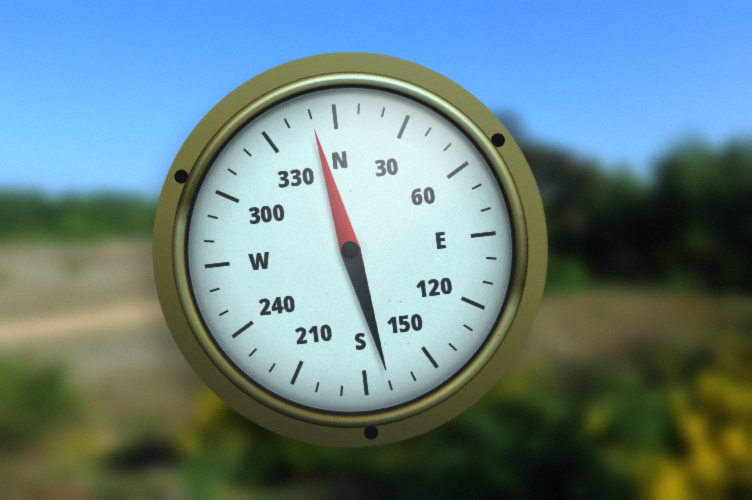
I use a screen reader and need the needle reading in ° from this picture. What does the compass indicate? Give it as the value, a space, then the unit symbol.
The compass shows 350 °
